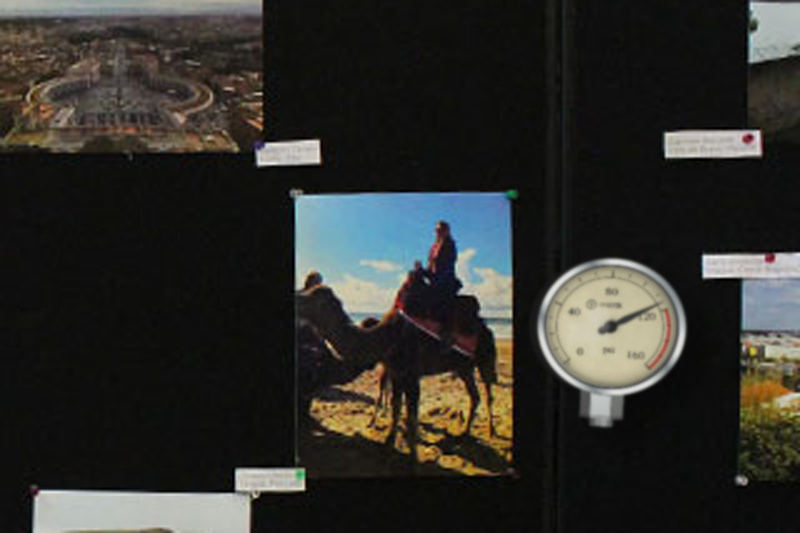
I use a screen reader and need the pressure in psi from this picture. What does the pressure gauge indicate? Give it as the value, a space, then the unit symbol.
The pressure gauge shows 115 psi
